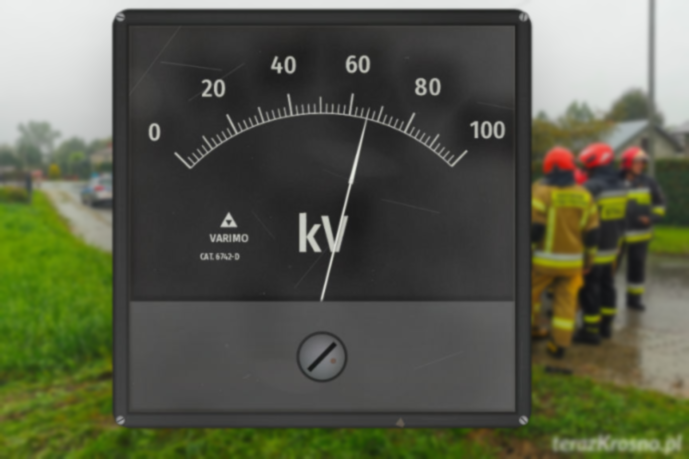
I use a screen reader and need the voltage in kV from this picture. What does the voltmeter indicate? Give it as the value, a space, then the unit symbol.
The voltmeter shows 66 kV
